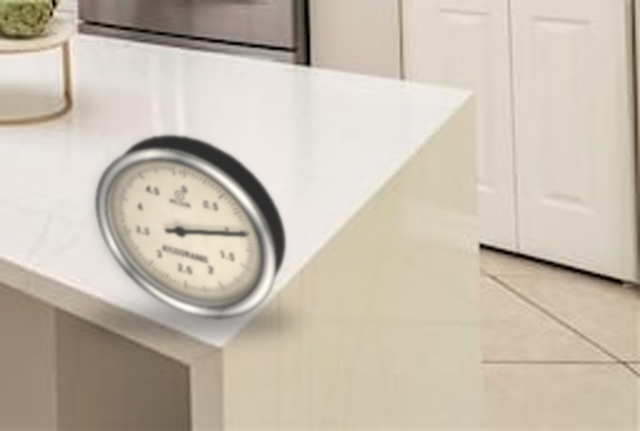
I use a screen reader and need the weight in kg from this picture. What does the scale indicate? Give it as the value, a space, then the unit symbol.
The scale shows 1 kg
